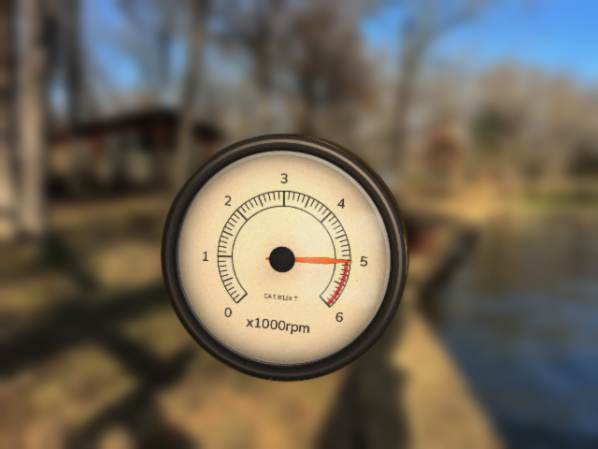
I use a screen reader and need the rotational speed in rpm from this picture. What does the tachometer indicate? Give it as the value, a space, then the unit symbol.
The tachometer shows 5000 rpm
